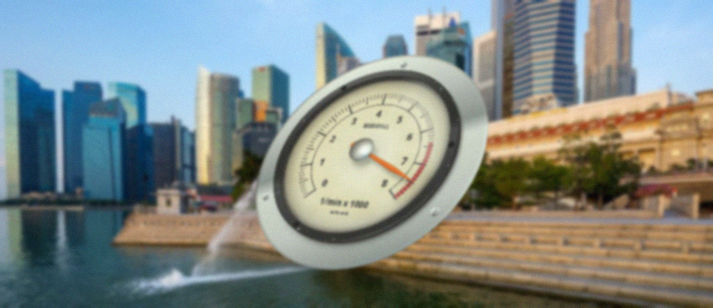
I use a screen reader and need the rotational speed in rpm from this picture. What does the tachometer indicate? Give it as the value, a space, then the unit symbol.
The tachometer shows 7500 rpm
